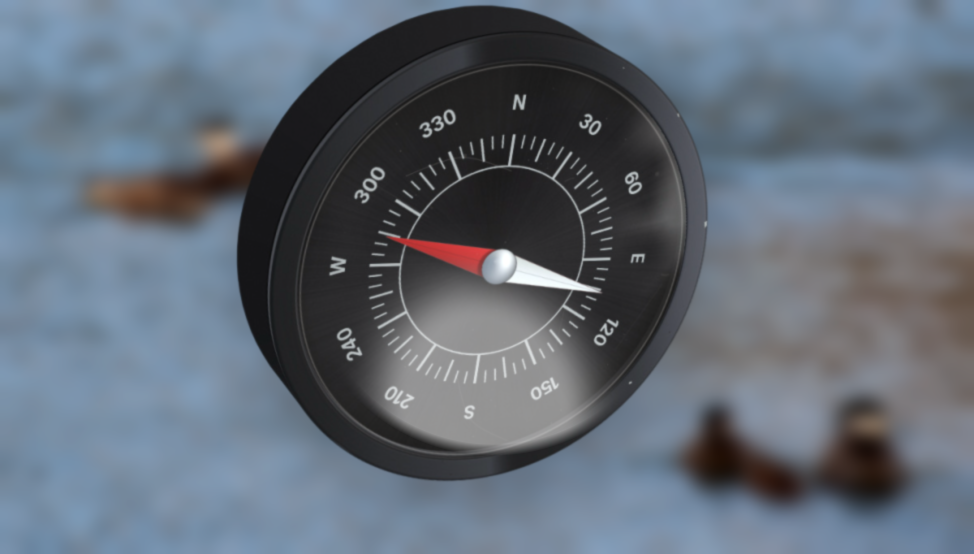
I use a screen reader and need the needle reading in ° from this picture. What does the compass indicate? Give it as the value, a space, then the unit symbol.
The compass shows 285 °
